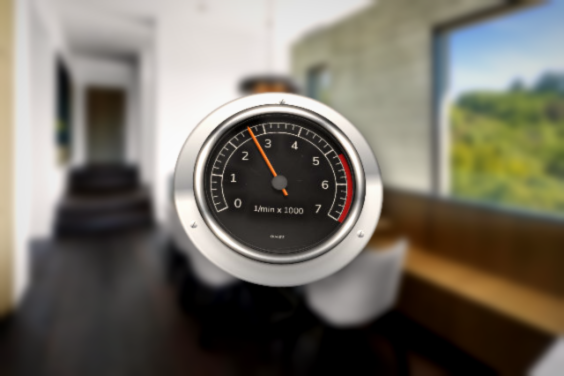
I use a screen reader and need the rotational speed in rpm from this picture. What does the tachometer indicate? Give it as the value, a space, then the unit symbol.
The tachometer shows 2600 rpm
